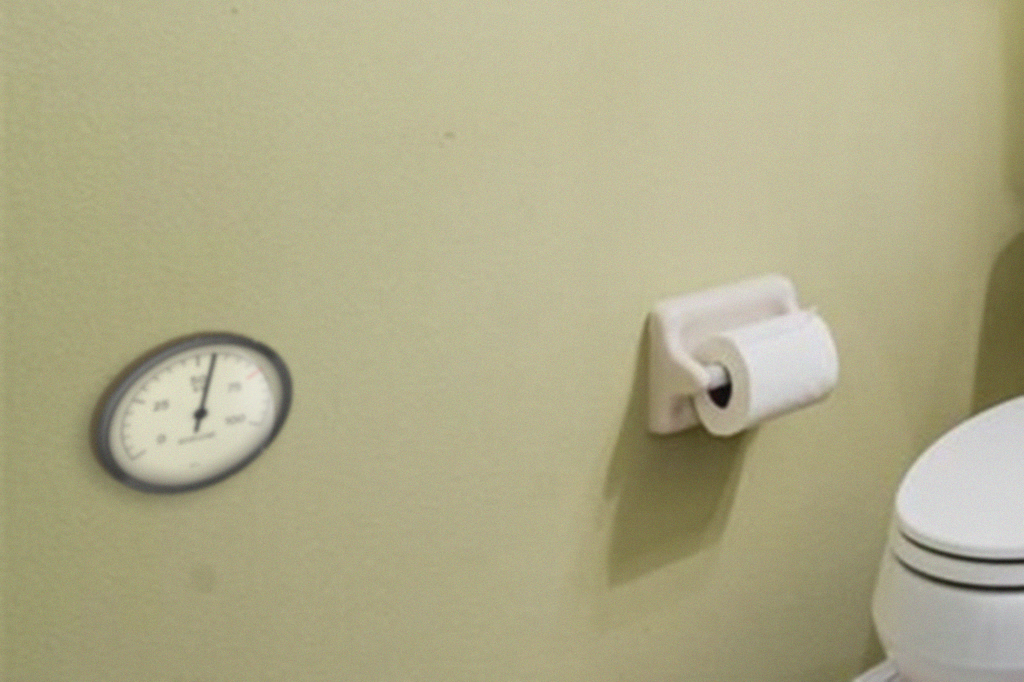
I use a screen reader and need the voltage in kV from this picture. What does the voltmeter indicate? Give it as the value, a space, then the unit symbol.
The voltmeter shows 55 kV
